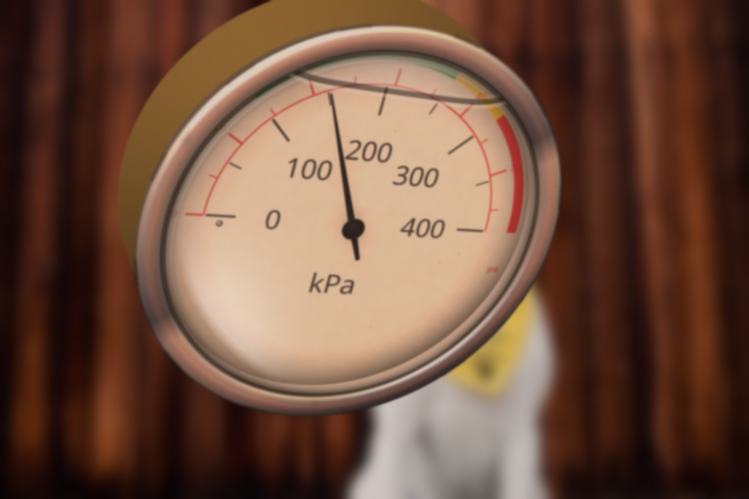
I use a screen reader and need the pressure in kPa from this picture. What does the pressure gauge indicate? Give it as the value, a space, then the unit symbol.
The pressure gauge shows 150 kPa
